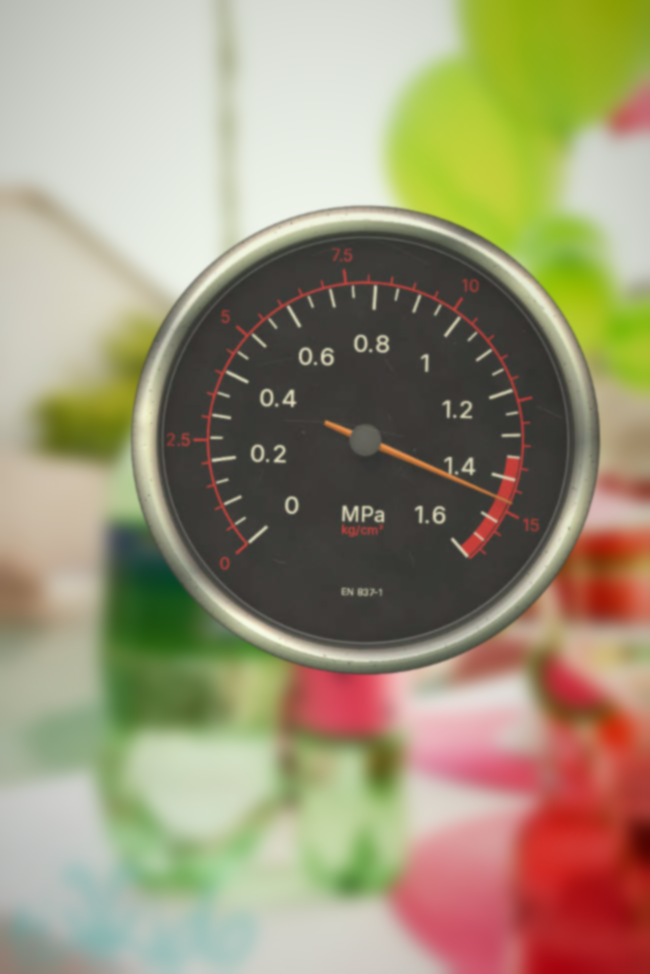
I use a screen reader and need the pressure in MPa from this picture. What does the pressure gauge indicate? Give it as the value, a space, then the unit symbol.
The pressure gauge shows 1.45 MPa
